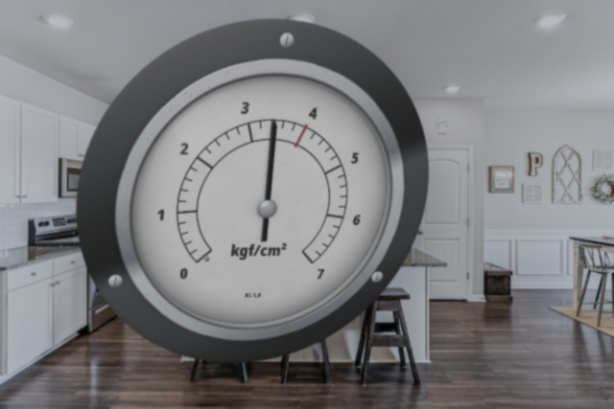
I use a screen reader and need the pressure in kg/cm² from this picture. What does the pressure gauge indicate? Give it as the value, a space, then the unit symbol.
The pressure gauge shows 3.4 kg/cm²
